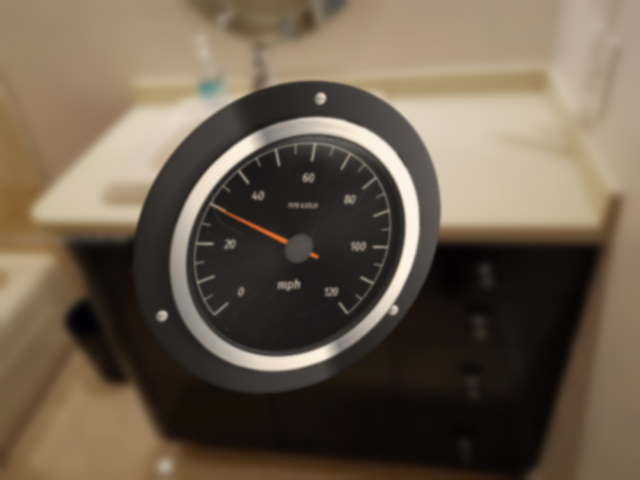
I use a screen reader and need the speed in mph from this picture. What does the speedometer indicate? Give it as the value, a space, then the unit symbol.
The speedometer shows 30 mph
